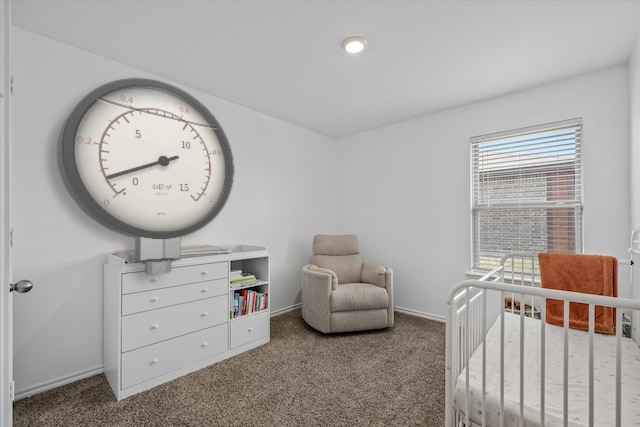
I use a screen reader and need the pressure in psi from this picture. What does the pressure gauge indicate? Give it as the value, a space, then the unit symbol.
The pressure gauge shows 1 psi
